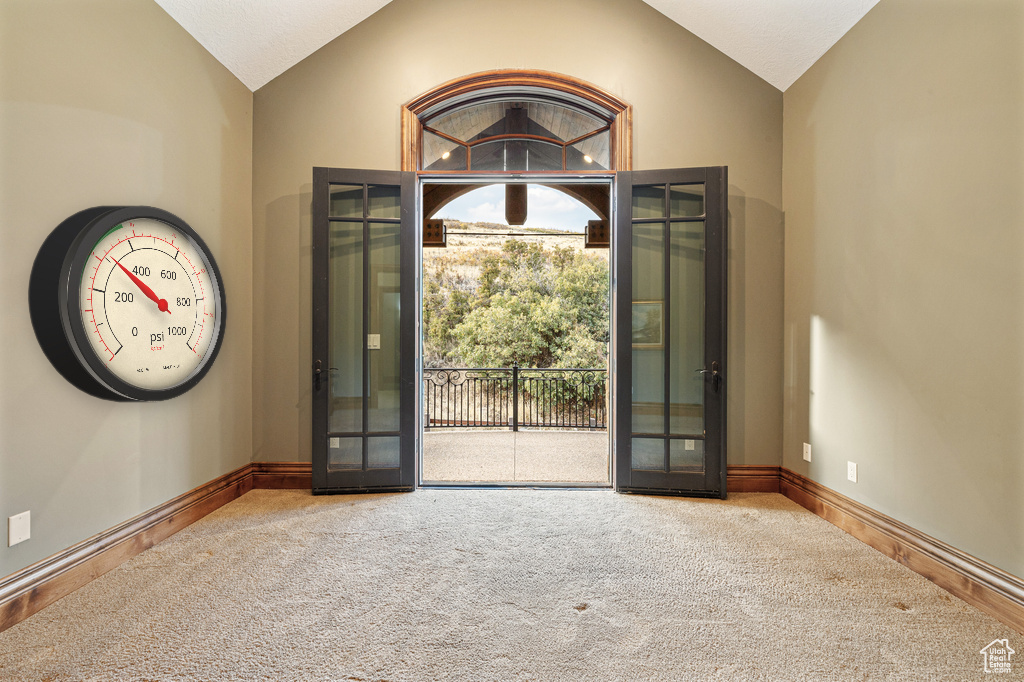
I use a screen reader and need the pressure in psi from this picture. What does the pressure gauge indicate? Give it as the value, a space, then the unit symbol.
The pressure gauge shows 300 psi
